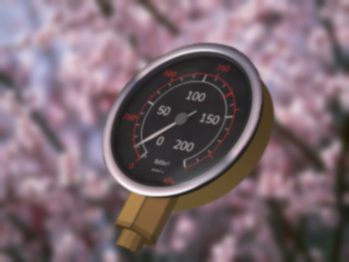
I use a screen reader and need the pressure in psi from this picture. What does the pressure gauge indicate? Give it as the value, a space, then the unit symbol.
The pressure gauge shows 10 psi
